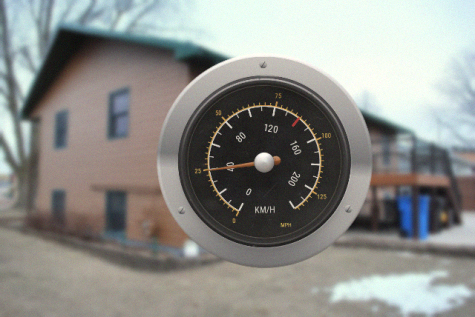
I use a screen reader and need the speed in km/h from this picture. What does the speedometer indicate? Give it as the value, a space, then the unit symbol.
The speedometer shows 40 km/h
